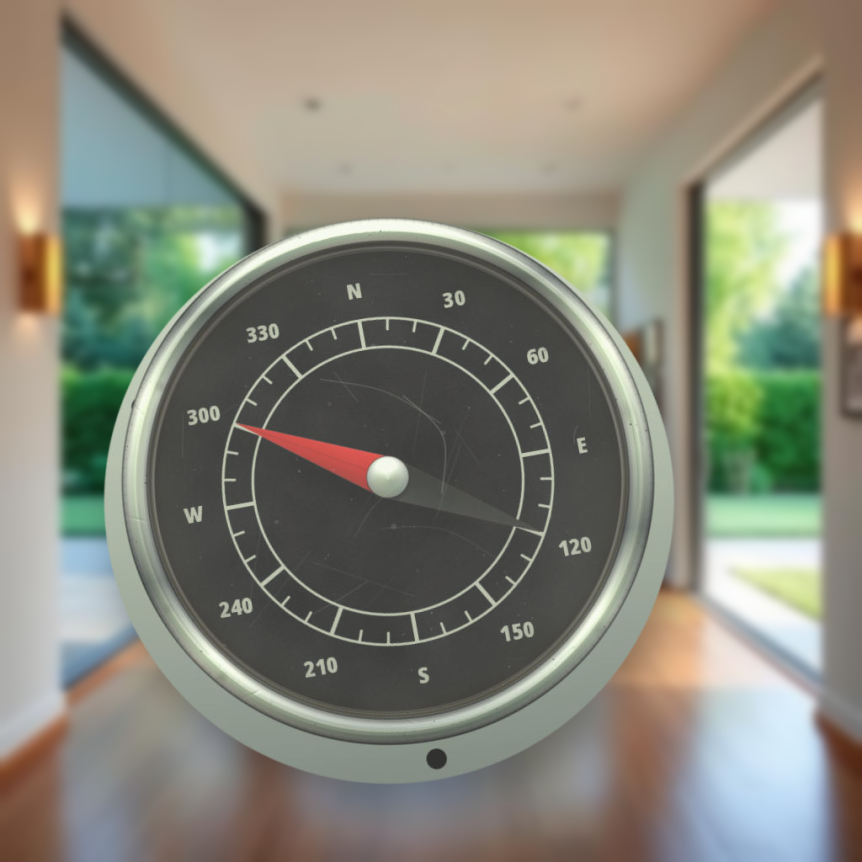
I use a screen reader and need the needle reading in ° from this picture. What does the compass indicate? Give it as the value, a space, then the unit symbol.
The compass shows 300 °
